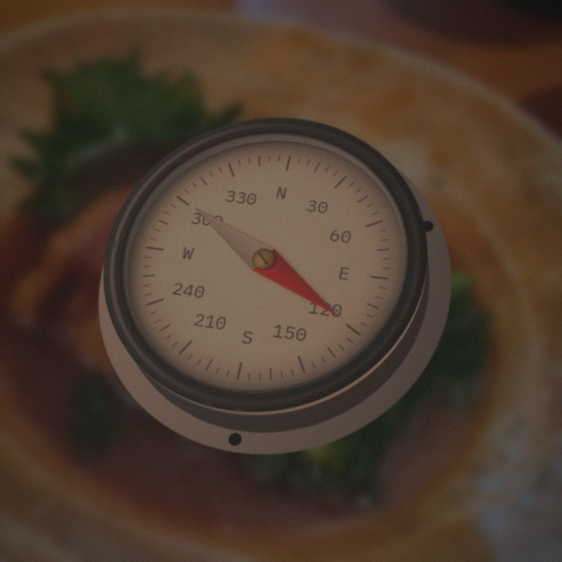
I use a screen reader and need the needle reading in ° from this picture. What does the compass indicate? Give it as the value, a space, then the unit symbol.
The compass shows 120 °
